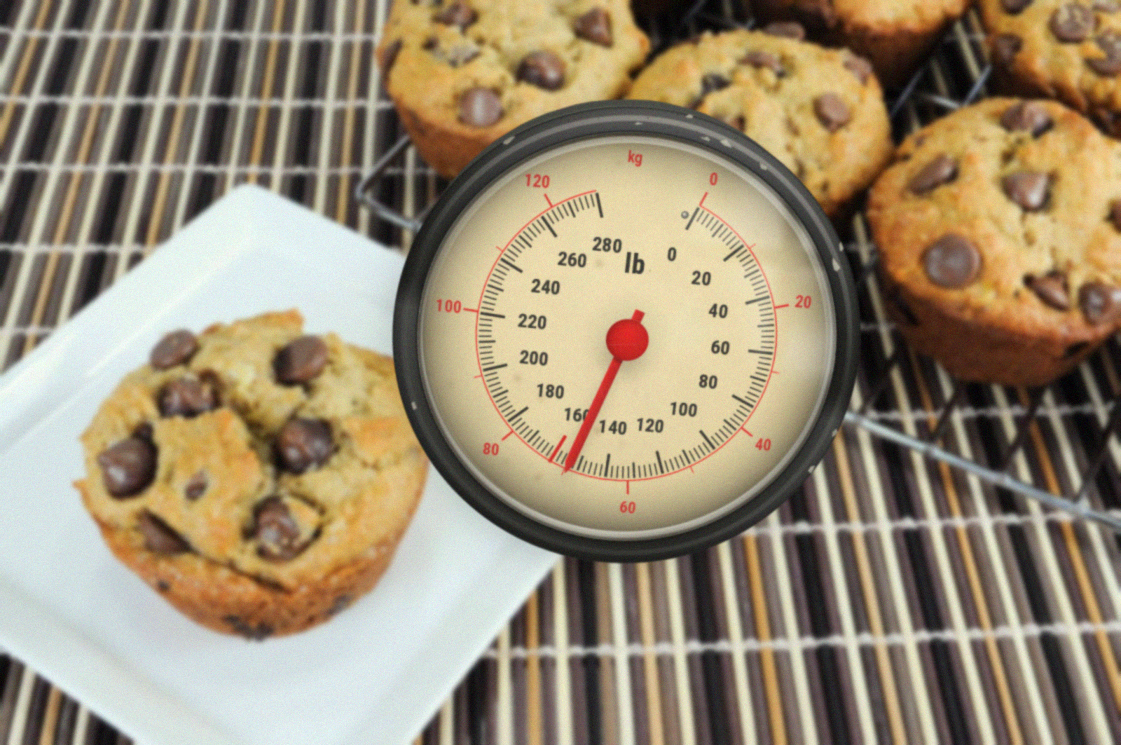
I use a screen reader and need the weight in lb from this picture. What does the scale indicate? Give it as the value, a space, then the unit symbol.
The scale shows 154 lb
